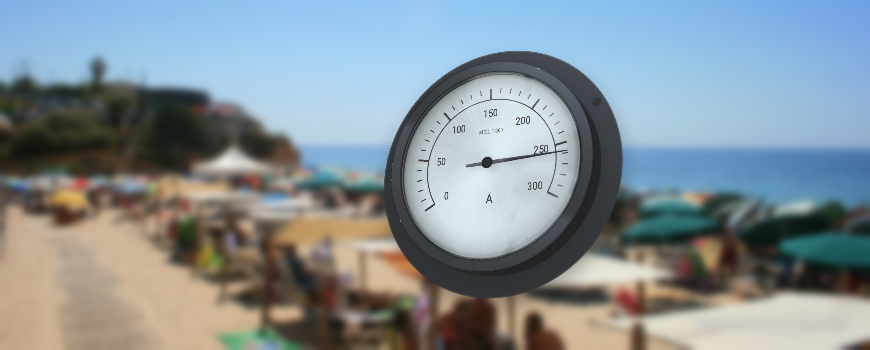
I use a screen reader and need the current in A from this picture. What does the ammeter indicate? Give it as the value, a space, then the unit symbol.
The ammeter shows 260 A
